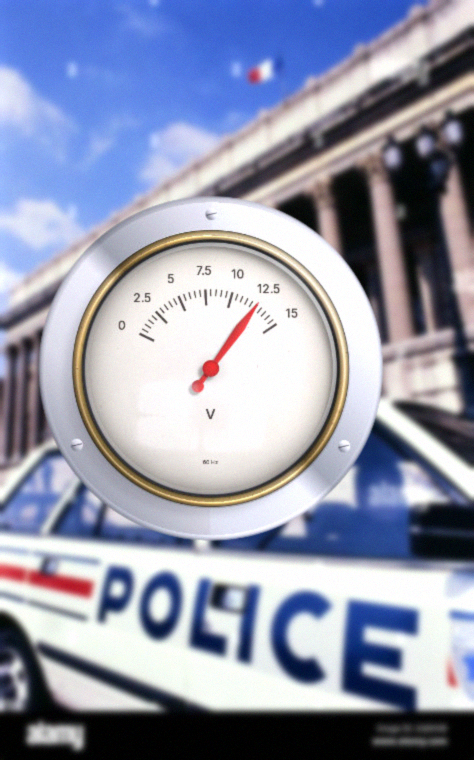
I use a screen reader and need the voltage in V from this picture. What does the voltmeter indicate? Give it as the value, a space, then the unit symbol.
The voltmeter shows 12.5 V
